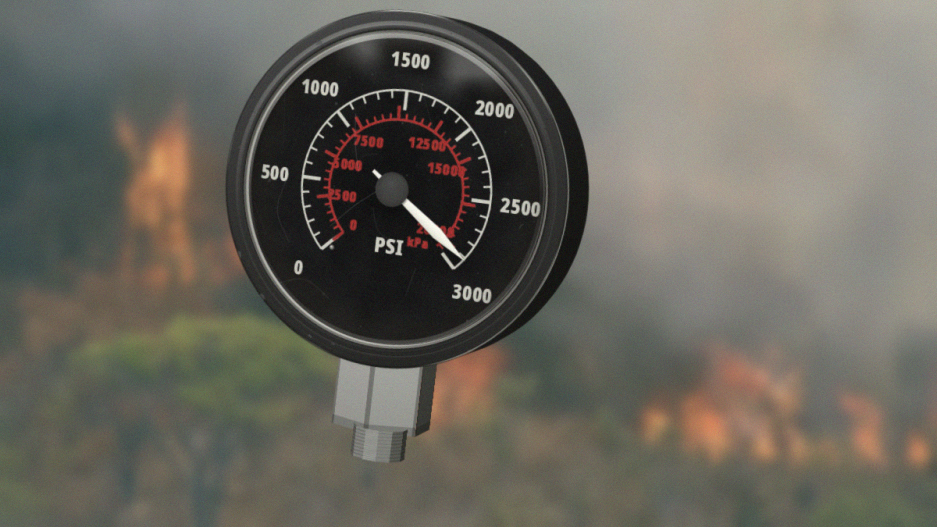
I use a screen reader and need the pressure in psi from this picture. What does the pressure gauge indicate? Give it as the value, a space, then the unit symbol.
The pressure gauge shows 2900 psi
